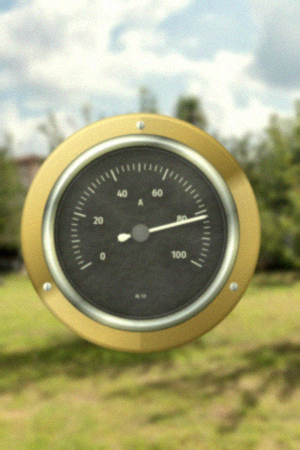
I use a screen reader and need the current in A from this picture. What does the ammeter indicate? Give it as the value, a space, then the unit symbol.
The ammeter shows 82 A
